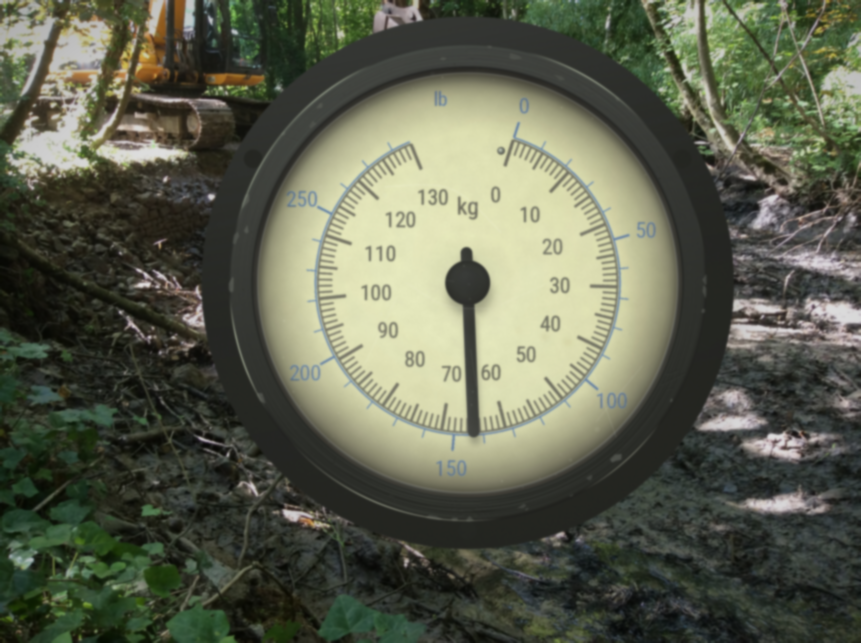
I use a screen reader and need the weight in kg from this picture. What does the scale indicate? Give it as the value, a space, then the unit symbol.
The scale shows 65 kg
